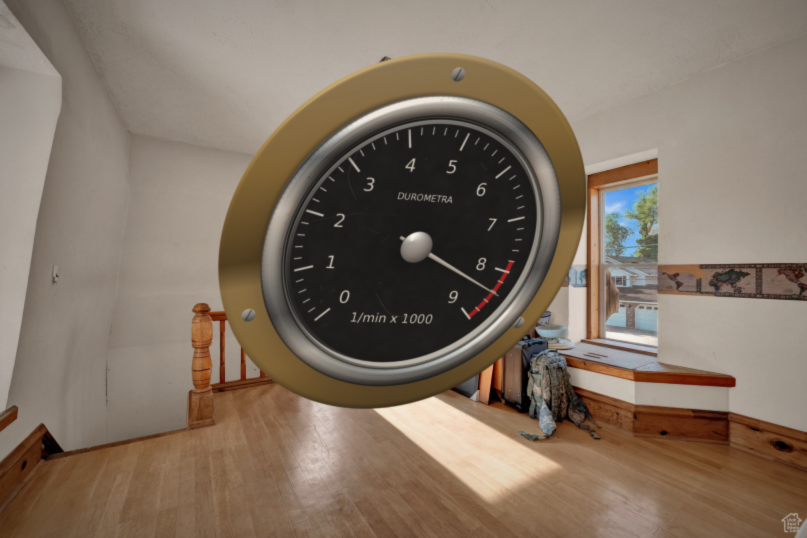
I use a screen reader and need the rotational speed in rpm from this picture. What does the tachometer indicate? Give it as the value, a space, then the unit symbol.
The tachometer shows 8400 rpm
